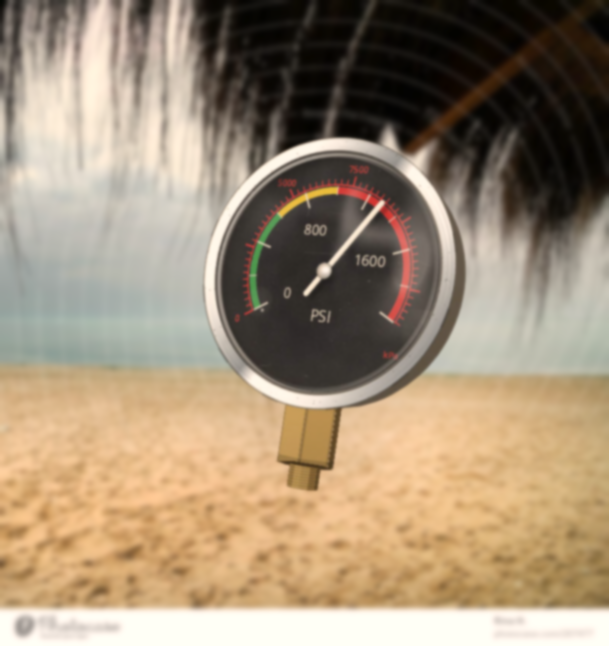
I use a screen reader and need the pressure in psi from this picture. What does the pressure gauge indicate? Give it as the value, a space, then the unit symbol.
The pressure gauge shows 1300 psi
